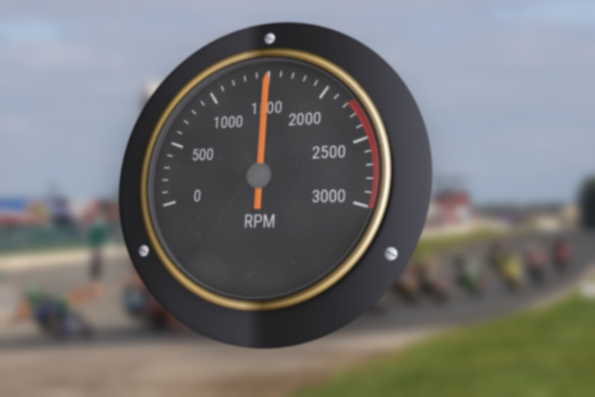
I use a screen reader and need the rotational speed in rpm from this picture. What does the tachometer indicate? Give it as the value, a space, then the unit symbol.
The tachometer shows 1500 rpm
